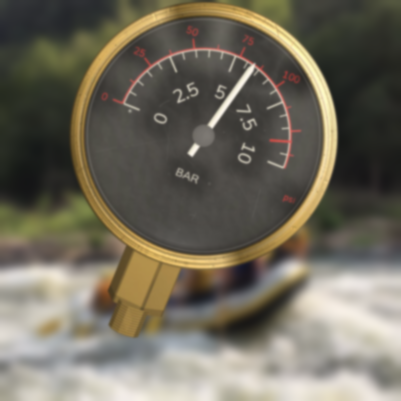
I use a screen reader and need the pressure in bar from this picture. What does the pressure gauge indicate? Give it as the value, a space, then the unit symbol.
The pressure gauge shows 5.75 bar
